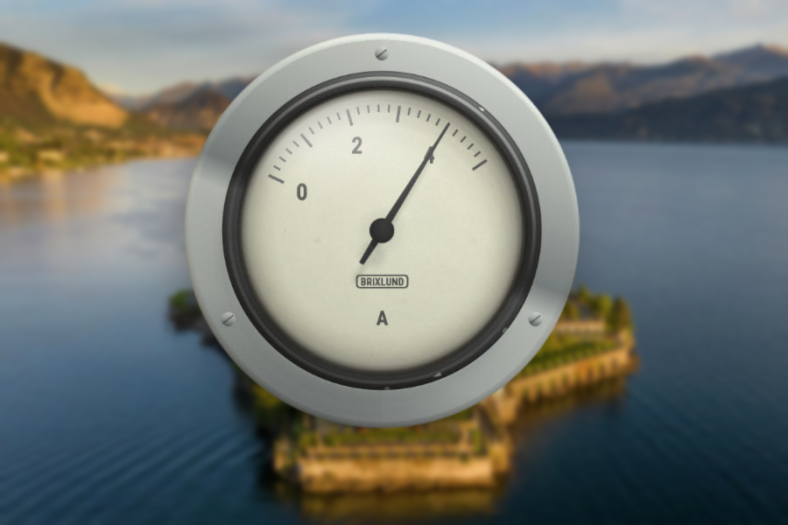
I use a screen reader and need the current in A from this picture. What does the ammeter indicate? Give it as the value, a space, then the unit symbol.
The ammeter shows 4 A
